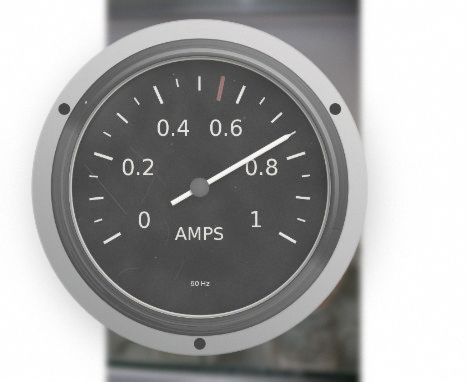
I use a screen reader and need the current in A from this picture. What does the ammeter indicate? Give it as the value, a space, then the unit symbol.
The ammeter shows 0.75 A
